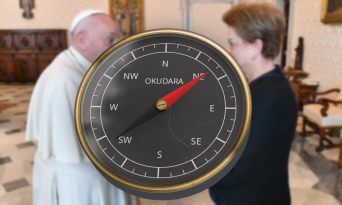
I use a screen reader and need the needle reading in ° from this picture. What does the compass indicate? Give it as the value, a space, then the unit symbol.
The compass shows 50 °
